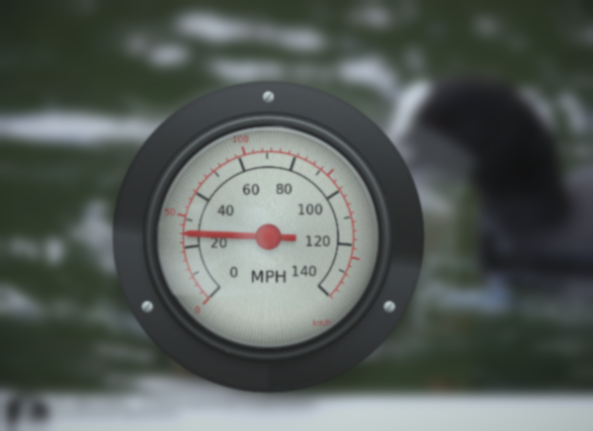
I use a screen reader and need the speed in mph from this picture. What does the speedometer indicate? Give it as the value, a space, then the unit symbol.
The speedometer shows 25 mph
